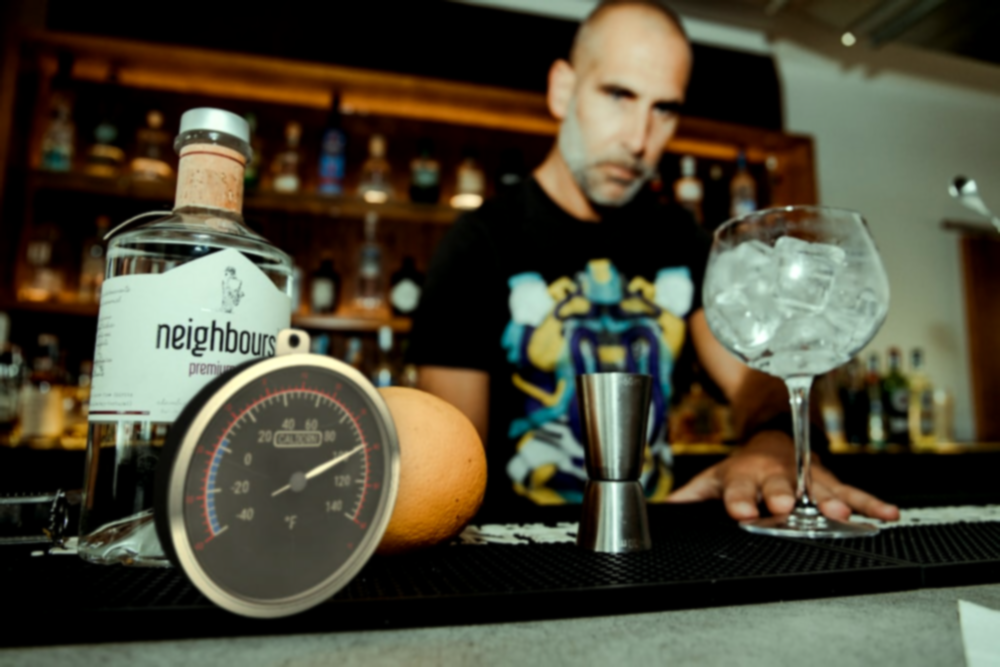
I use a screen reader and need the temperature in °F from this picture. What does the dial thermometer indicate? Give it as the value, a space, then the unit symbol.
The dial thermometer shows 100 °F
